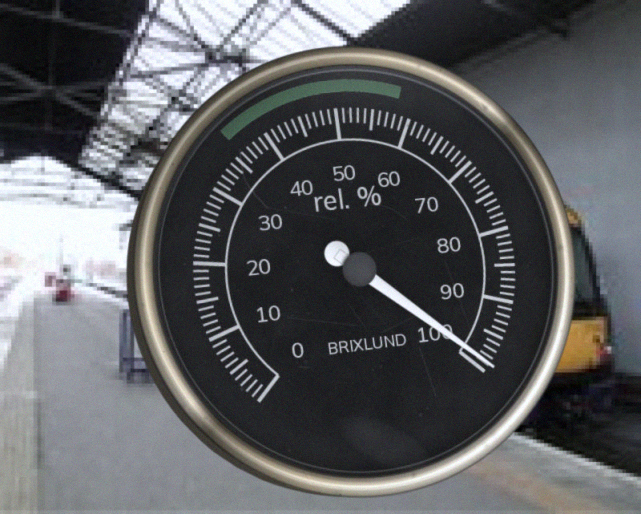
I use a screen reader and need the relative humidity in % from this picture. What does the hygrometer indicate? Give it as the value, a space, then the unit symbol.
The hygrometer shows 99 %
